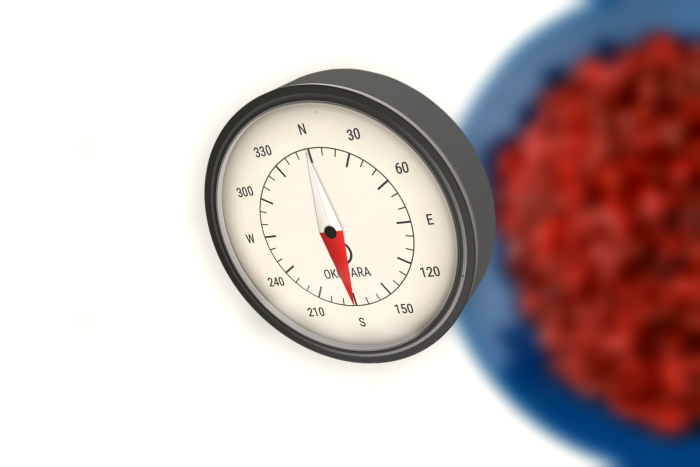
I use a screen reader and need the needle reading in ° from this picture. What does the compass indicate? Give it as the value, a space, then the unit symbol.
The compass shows 180 °
